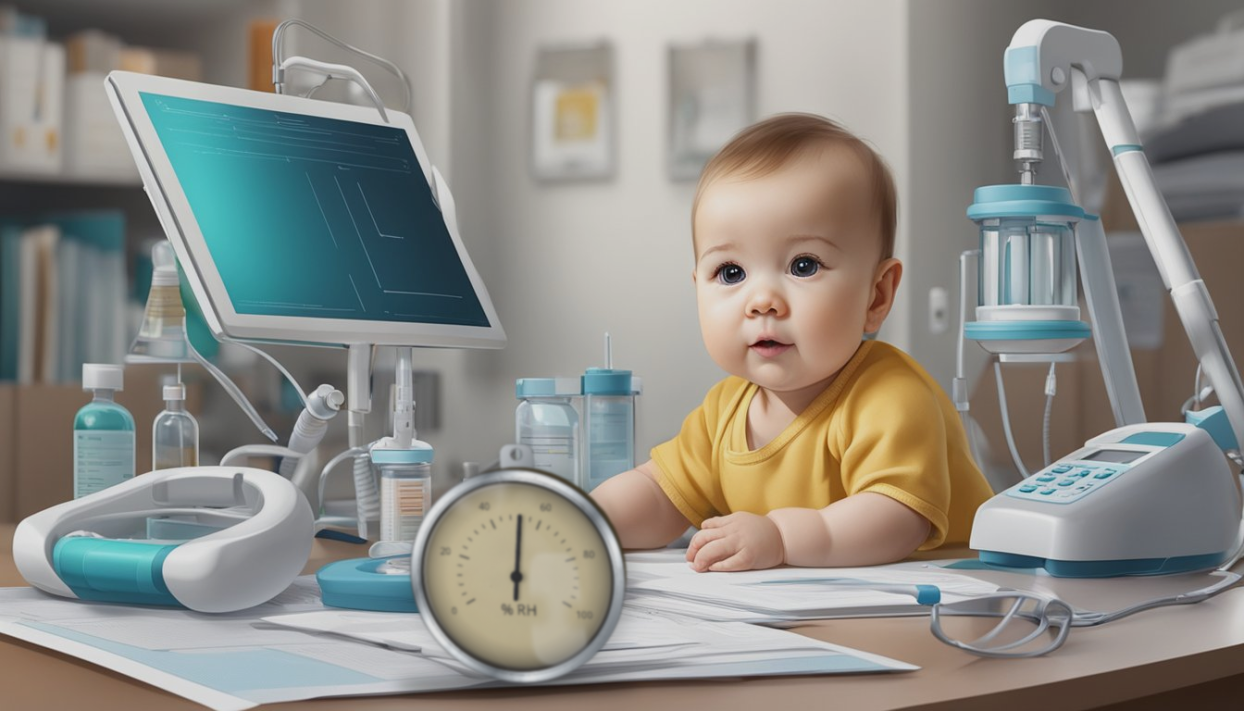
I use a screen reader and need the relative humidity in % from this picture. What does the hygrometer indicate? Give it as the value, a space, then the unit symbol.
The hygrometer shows 52 %
